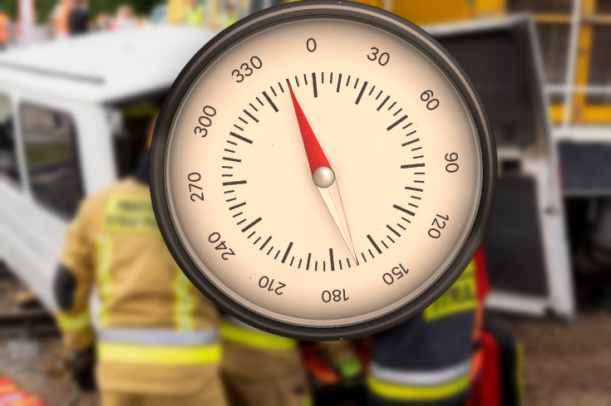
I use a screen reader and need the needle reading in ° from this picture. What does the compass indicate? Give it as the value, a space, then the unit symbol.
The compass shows 345 °
